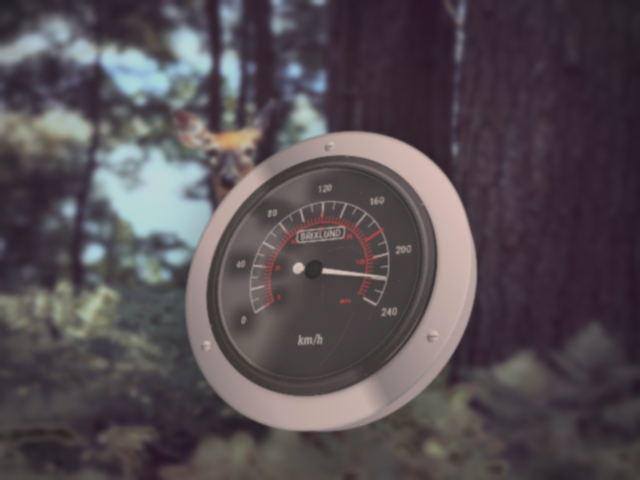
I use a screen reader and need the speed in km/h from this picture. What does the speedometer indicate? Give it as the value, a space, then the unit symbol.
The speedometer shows 220 km/h
